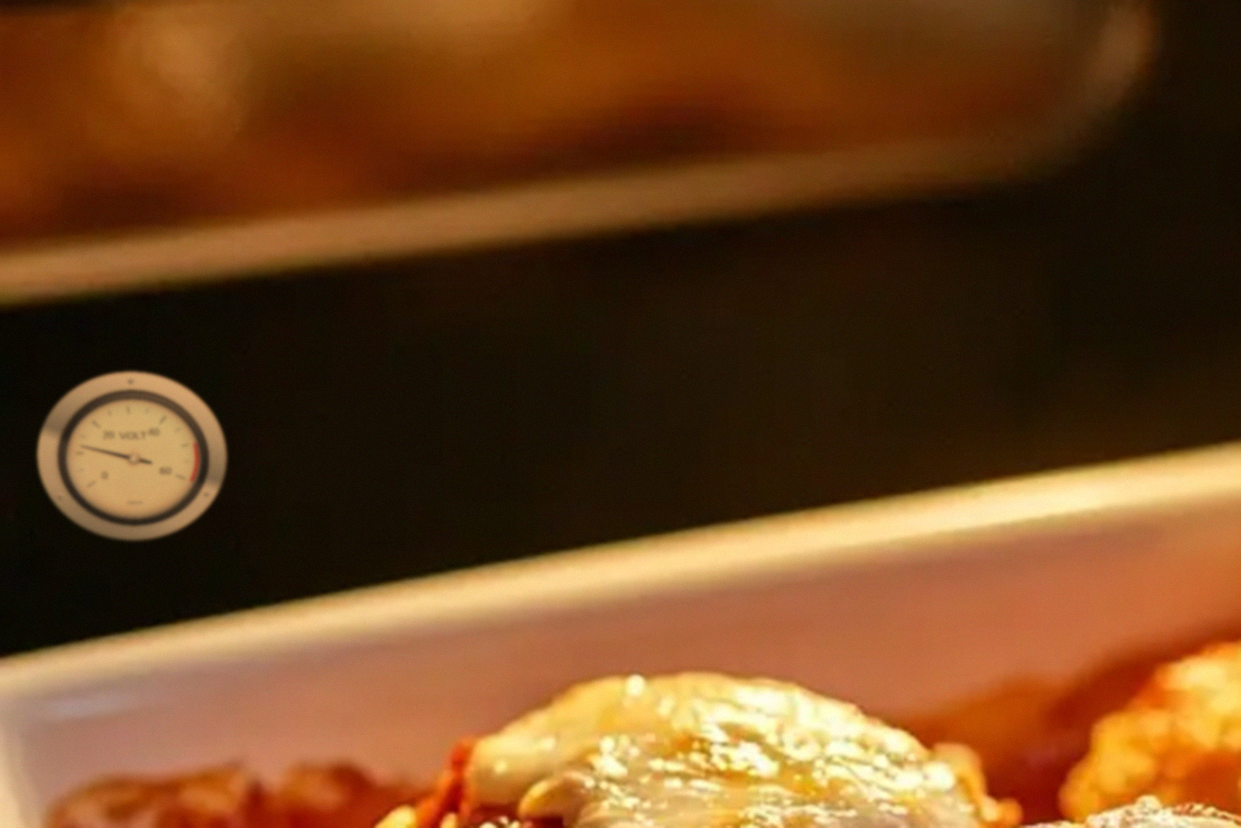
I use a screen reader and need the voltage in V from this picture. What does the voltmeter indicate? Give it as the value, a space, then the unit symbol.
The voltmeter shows 12.5 V
